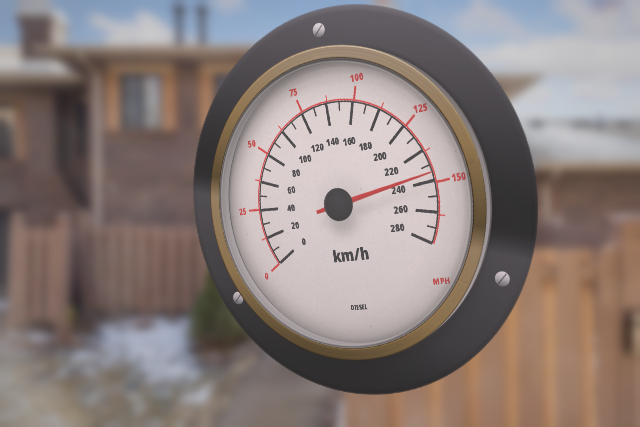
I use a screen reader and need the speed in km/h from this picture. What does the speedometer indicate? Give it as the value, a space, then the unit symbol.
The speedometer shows 235 km/h
